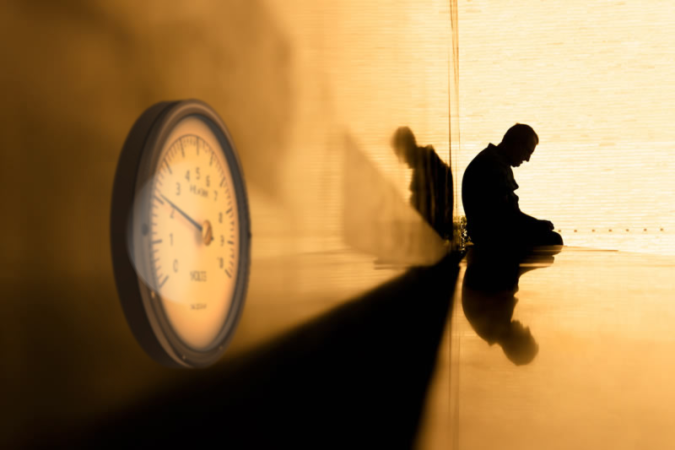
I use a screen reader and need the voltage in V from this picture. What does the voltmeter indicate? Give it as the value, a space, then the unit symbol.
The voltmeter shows 2 V
